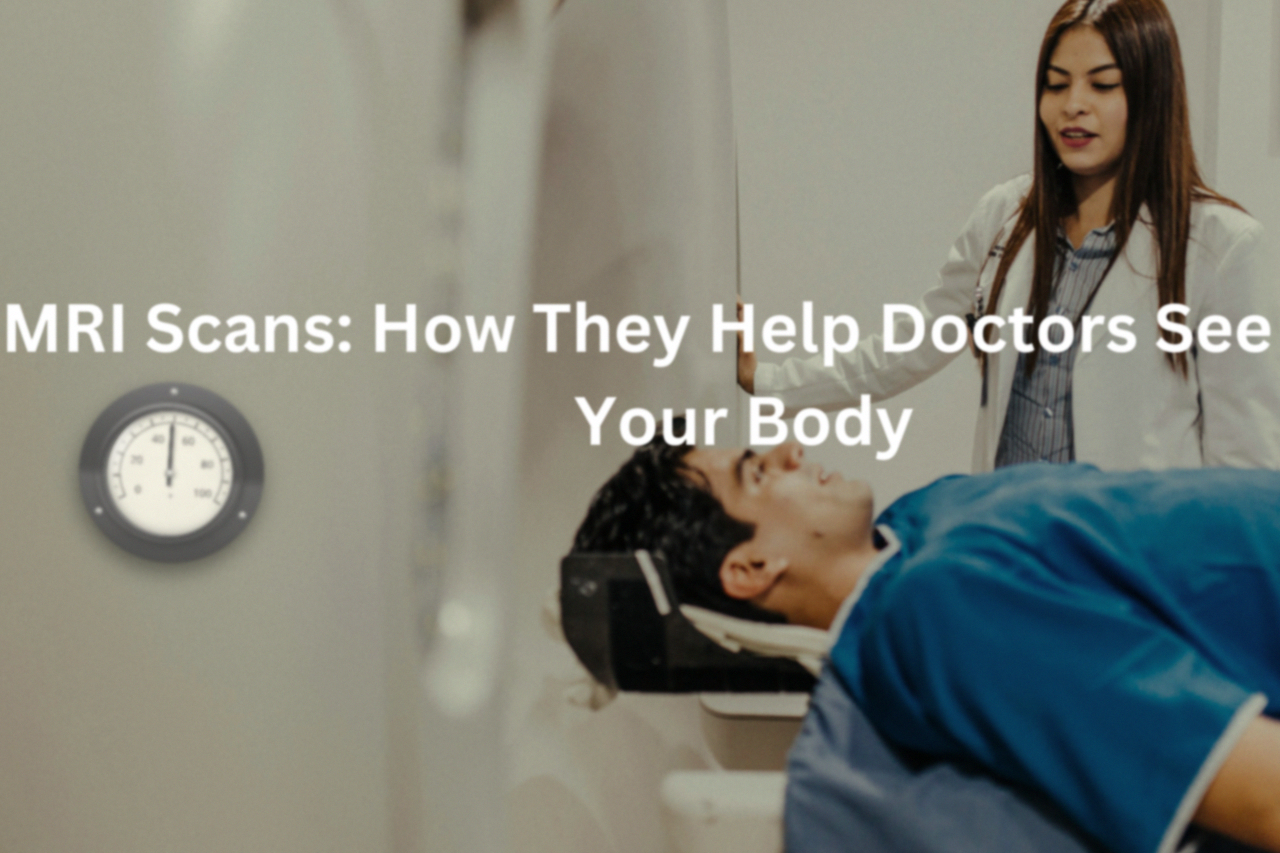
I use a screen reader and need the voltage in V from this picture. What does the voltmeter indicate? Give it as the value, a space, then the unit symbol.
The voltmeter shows 50 V
